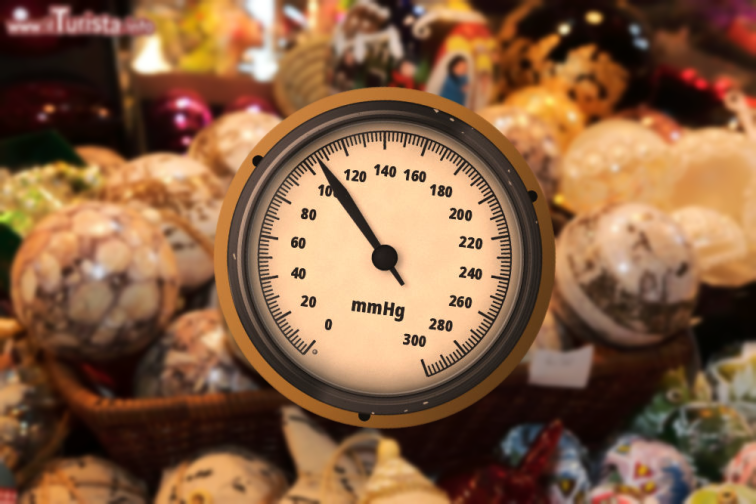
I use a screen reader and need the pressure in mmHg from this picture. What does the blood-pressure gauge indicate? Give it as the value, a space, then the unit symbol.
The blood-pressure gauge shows 106 mmHg
